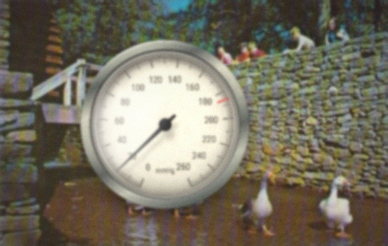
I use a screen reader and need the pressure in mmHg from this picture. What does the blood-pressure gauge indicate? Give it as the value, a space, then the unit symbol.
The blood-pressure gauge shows 20 mmHg
